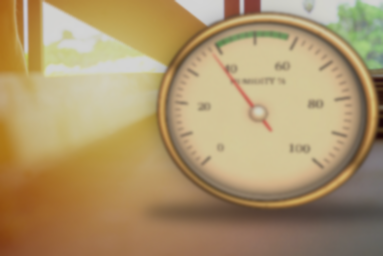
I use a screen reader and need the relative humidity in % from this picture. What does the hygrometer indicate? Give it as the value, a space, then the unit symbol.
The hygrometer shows 38 %
